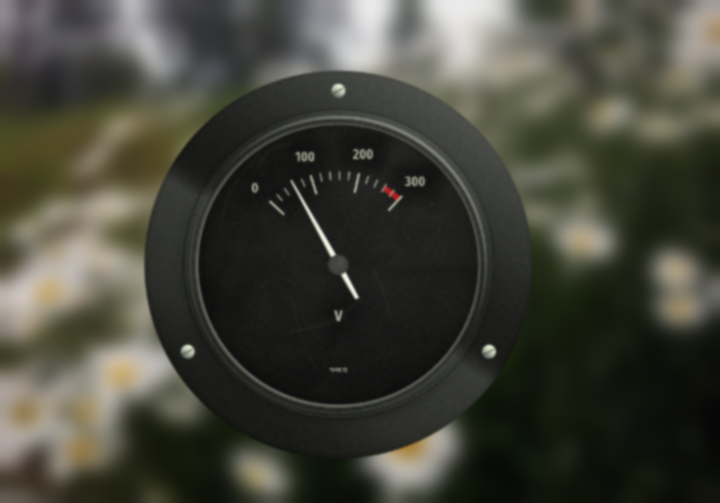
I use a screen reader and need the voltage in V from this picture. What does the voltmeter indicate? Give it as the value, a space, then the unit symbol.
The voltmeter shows 60 V
